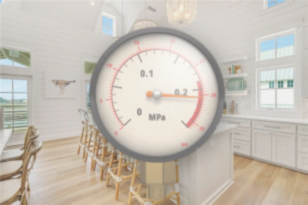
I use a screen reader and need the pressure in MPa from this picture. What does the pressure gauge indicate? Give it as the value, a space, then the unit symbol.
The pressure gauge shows 0.21 MPa
